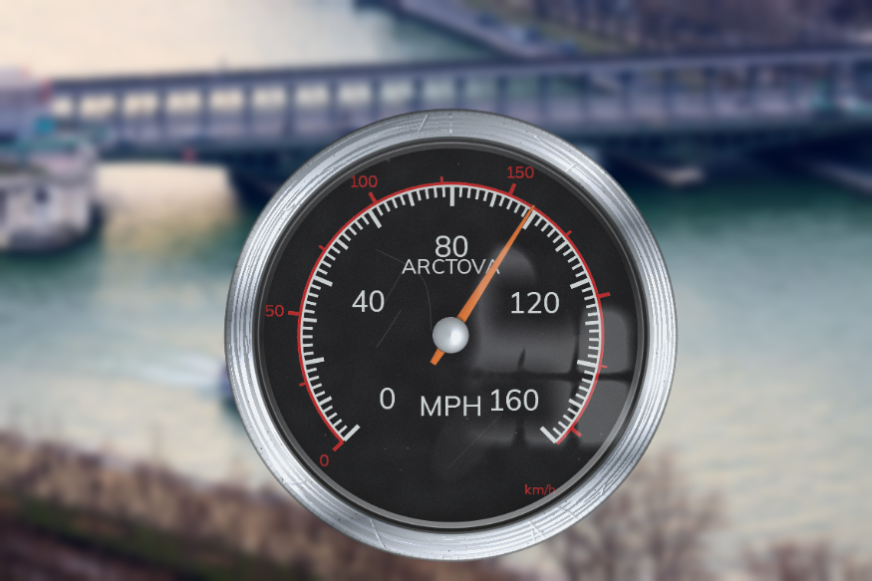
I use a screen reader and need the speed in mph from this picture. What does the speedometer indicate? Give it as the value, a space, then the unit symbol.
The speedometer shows 99 mph
